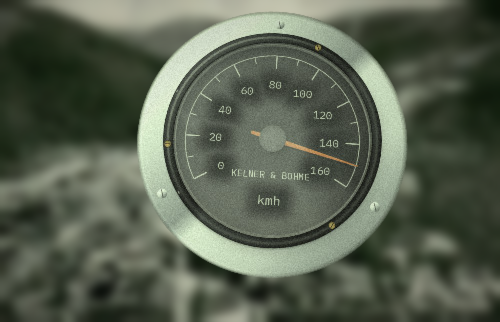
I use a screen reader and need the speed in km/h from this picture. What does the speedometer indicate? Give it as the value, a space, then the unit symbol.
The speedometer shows 150 km/h
